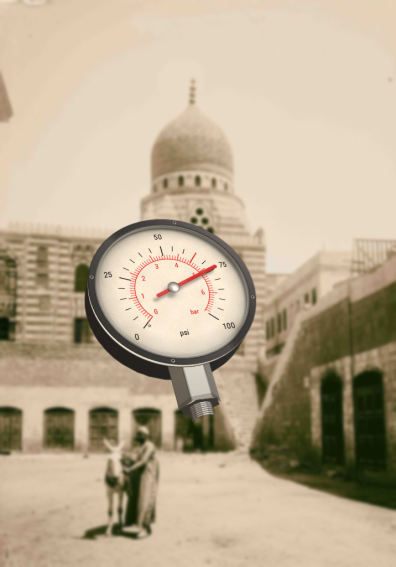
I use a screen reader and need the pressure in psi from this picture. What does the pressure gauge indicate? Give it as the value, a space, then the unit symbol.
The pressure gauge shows 75 psi
